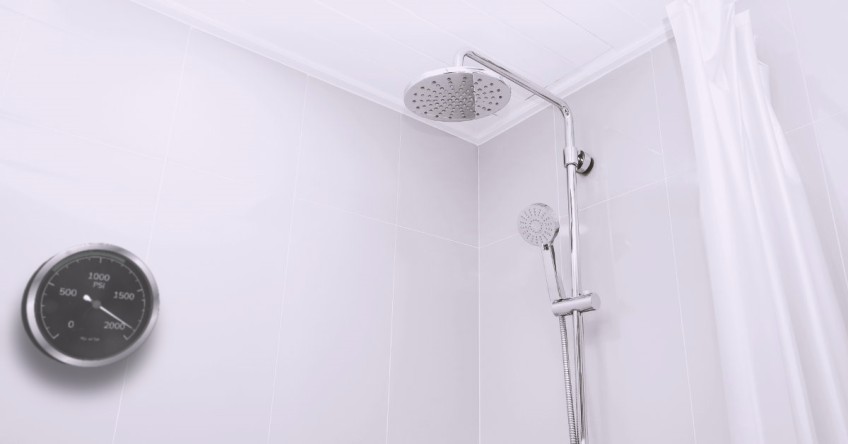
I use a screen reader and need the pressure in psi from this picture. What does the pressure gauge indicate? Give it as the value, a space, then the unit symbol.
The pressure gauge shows 1900 psi
